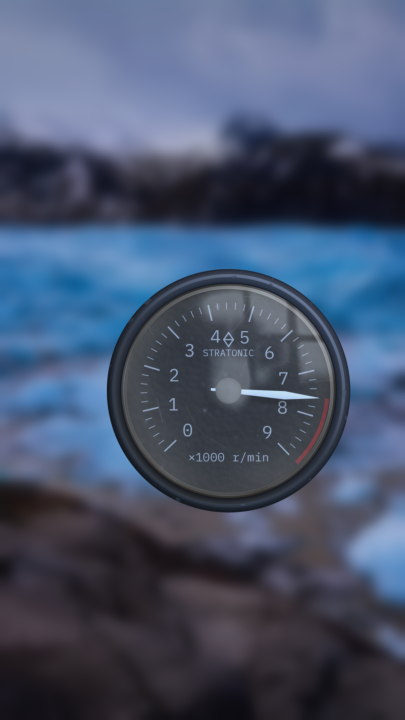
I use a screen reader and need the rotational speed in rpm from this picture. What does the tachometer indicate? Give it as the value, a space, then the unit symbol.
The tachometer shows 7600 rpm
